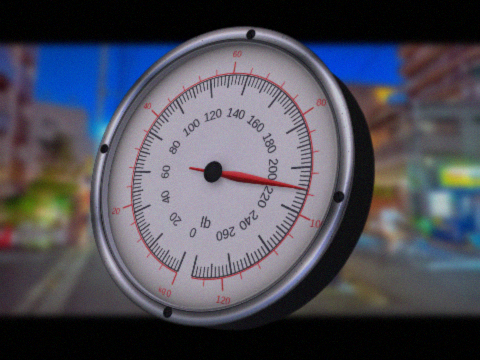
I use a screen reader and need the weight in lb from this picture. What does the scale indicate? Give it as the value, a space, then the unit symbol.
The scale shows 210 lb
